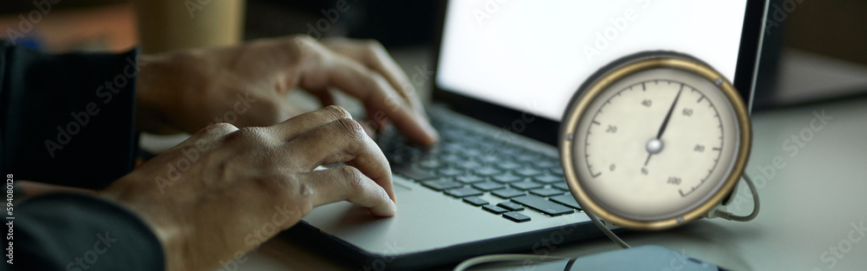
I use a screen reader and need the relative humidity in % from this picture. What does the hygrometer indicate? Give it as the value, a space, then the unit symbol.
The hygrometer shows 52 %
